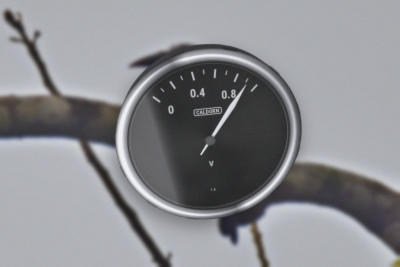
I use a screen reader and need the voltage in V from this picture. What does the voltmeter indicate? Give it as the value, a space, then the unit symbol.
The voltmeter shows 0.9 V
